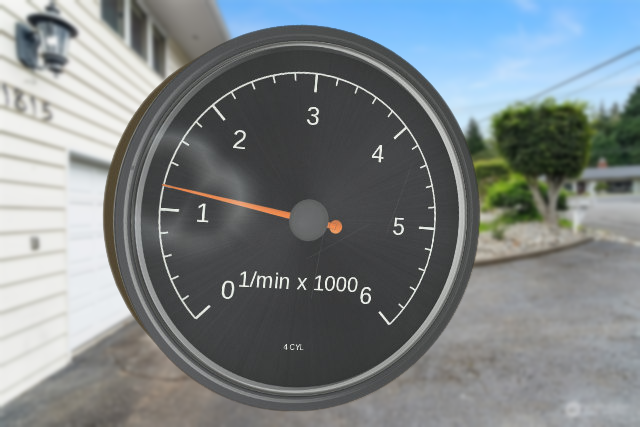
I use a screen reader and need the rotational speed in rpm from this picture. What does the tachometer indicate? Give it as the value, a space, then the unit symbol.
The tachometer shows 1200 rpm
